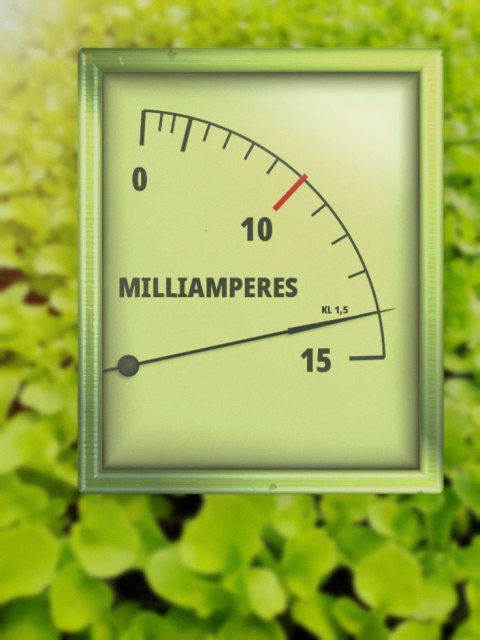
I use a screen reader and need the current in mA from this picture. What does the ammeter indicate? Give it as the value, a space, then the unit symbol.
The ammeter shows 14 mA
